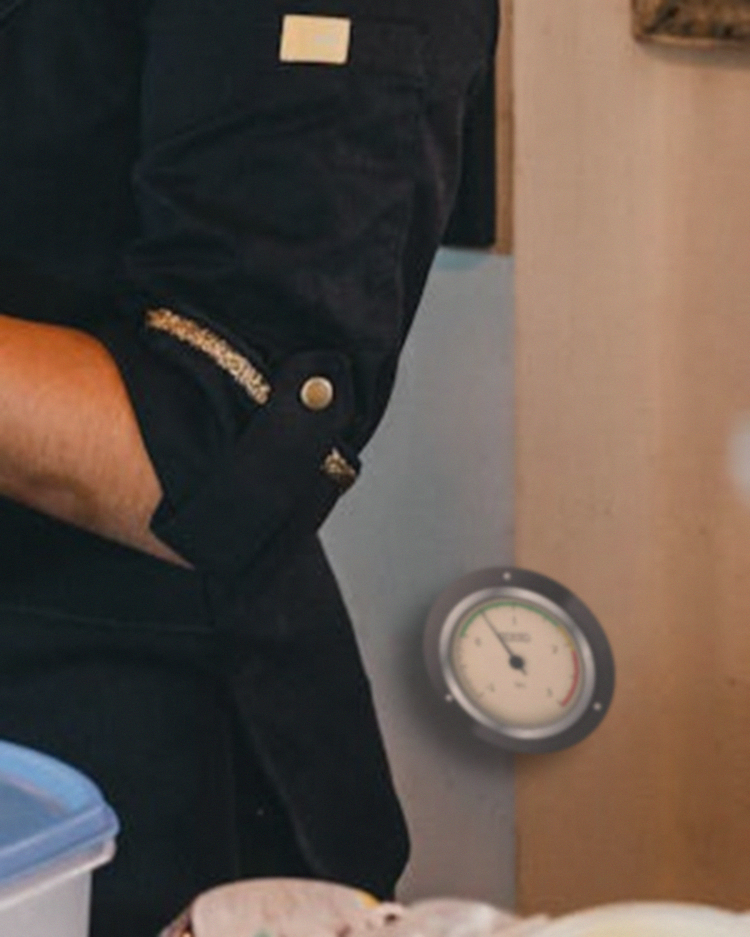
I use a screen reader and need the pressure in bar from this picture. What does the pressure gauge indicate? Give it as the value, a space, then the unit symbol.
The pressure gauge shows 0.5 bar
